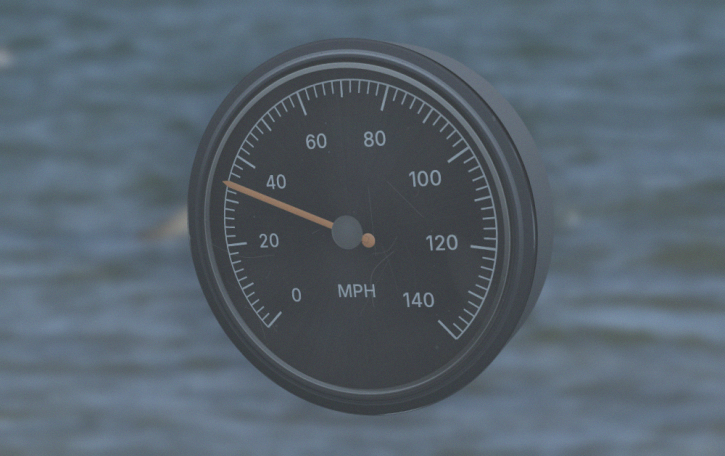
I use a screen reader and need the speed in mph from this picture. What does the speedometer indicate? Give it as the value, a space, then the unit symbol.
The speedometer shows 34 mph
